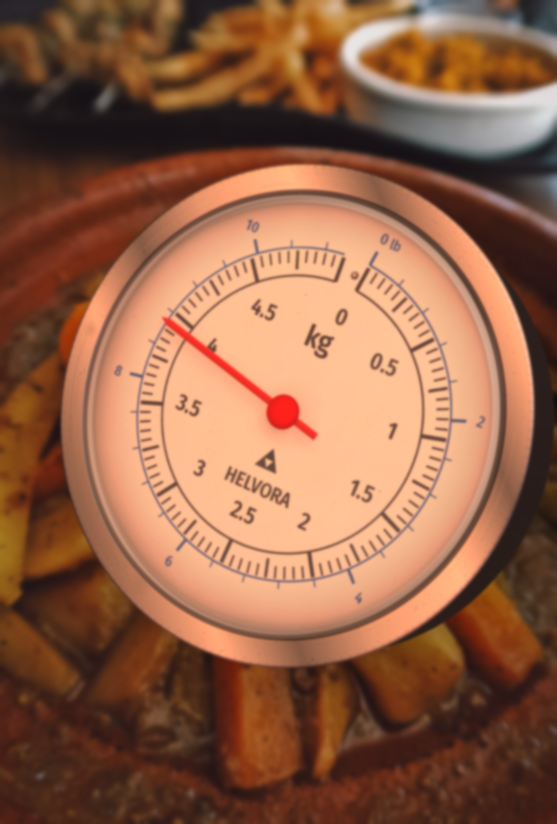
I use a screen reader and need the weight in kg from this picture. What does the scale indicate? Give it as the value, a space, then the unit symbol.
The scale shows 3.95 kg
